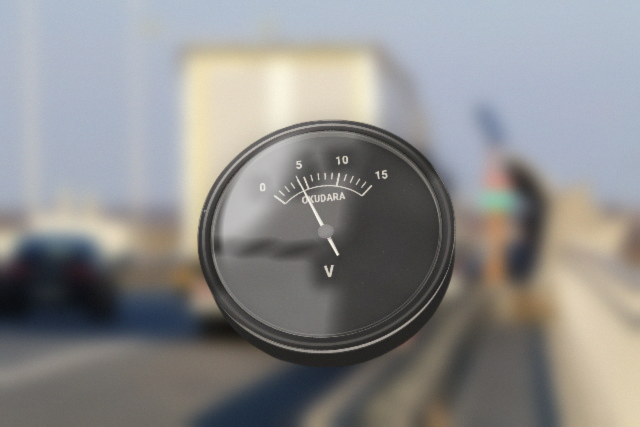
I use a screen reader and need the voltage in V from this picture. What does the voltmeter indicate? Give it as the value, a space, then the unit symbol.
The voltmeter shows 4 V
